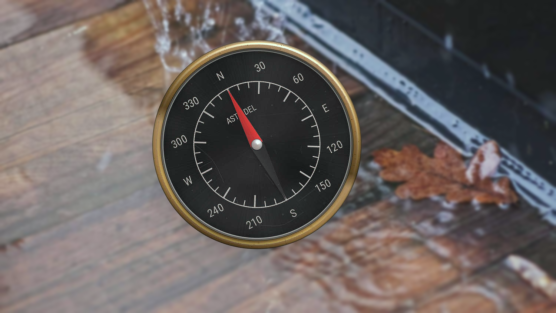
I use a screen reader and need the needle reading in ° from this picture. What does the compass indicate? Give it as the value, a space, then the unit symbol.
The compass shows 0 °
